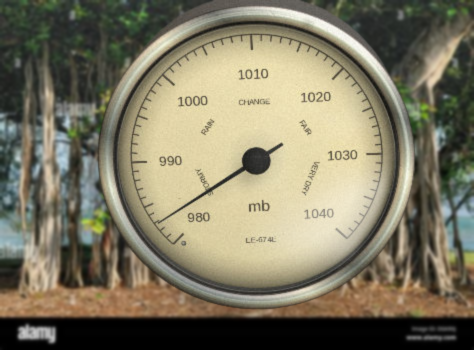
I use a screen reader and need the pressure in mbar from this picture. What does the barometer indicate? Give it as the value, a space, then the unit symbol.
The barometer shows 983 mbar
